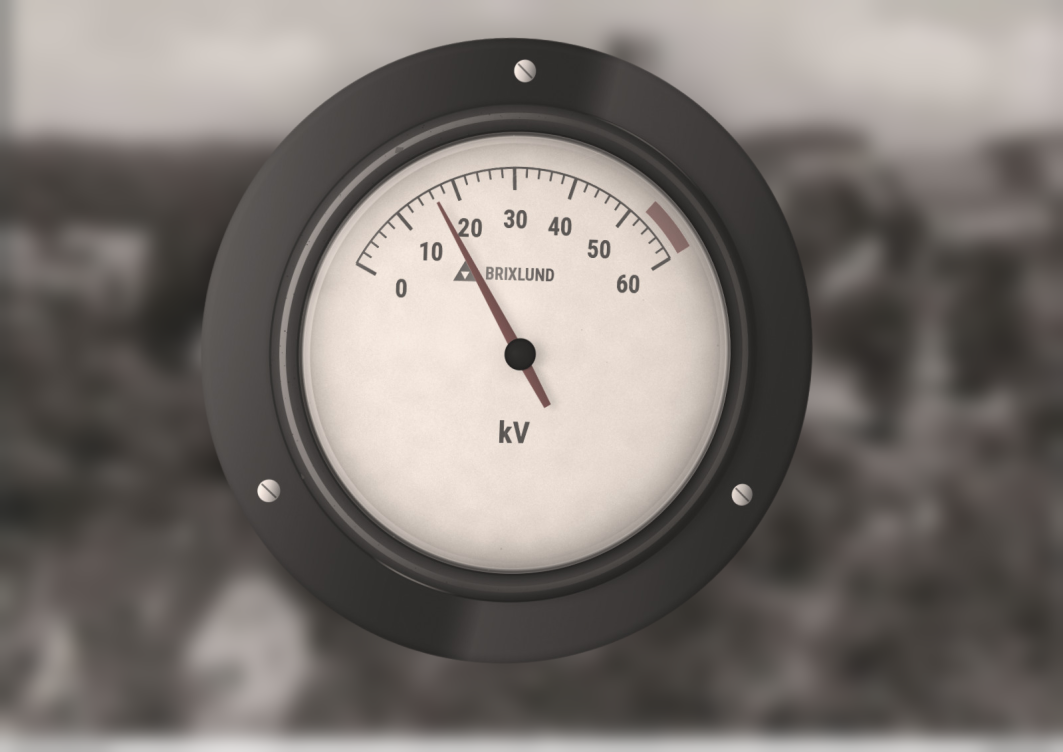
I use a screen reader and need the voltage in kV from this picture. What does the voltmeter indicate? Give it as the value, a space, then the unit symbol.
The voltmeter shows 16 kV
